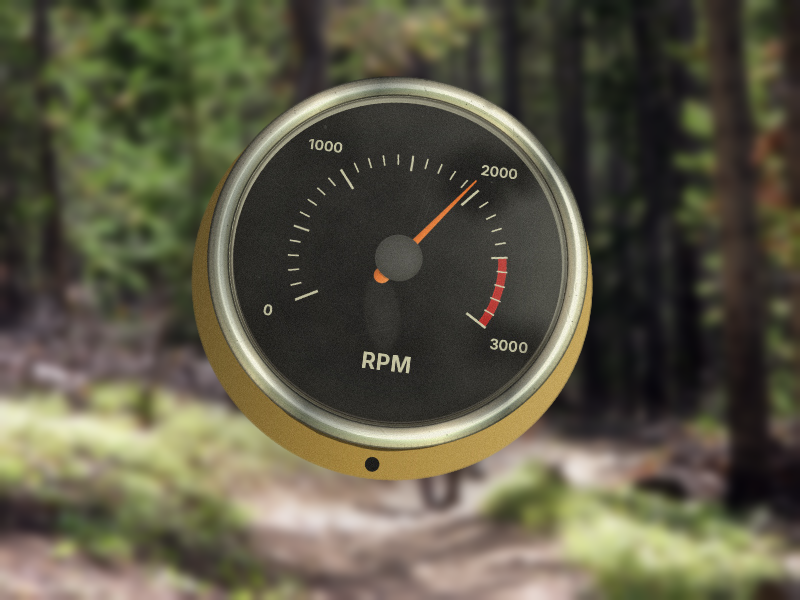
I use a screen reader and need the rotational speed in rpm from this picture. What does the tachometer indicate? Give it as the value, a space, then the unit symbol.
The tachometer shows 1950 rpm
